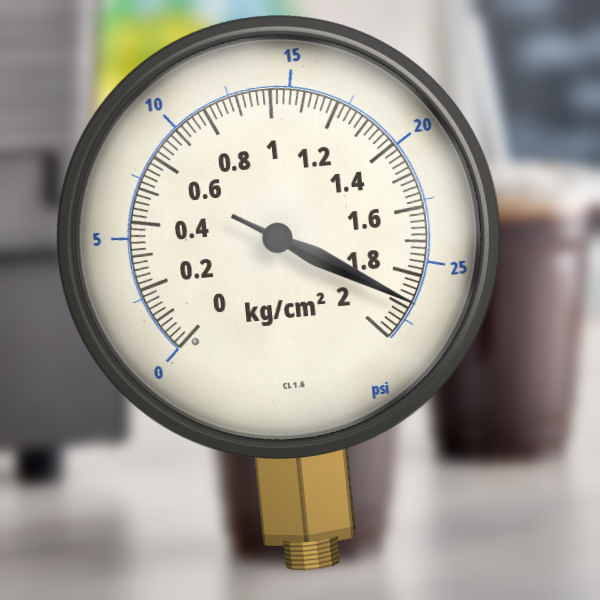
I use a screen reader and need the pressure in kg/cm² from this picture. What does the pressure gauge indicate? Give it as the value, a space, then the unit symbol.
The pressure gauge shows 1.88 kg/cm²
